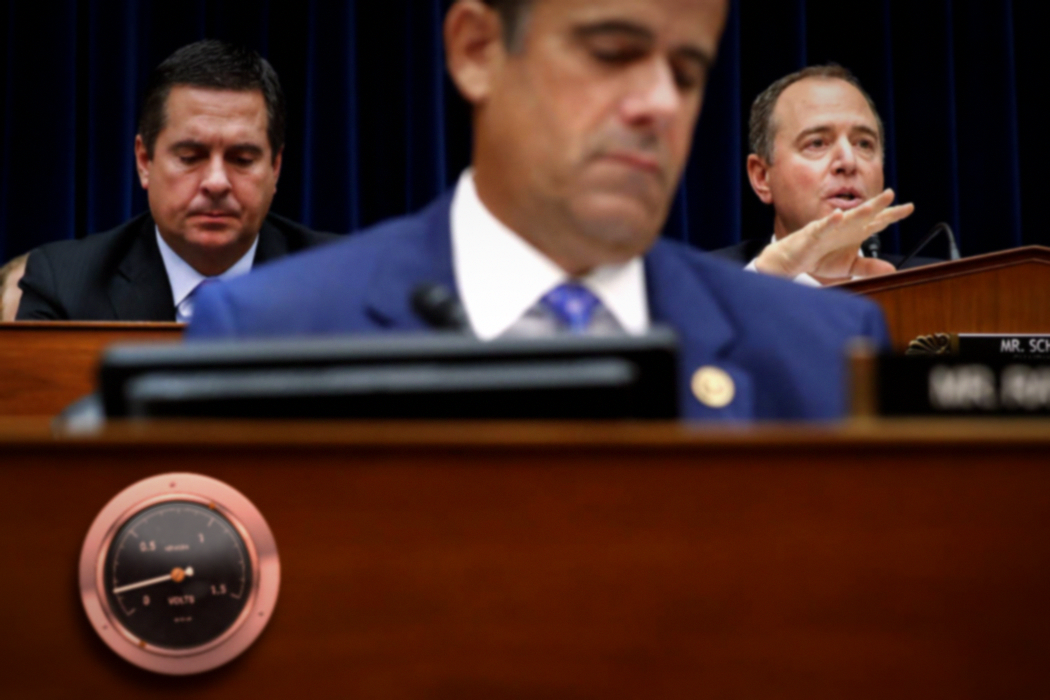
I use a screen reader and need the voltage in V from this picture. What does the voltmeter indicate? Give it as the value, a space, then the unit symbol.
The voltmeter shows 0.15 V
